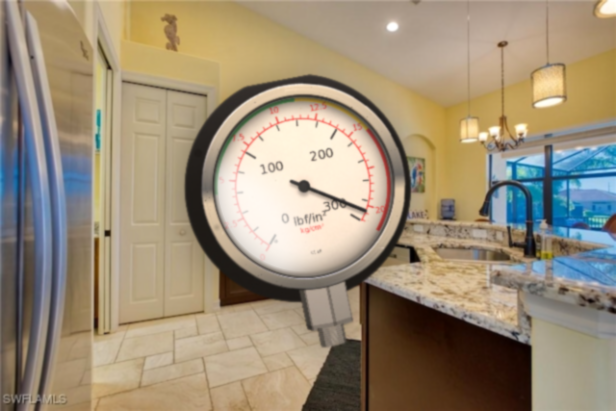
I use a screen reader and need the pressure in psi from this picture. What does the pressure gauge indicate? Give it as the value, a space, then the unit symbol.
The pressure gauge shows 290 psi
